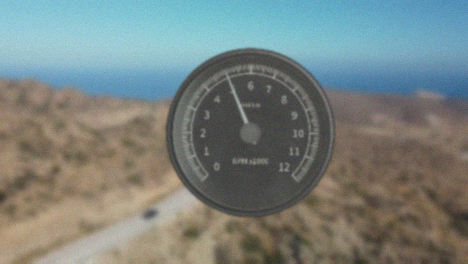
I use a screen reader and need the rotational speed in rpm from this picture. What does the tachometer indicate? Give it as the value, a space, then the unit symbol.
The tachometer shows 5000 rpm
